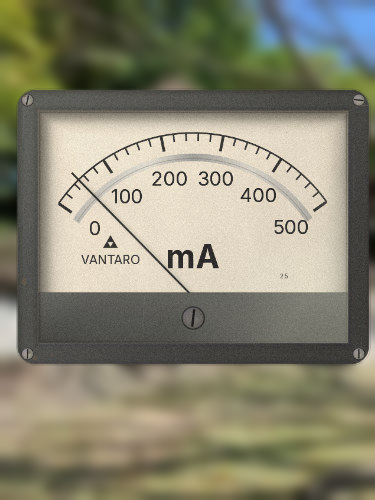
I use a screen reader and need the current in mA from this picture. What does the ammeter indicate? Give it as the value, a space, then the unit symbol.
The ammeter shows 50 mA
